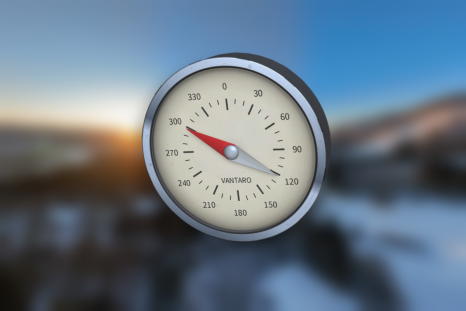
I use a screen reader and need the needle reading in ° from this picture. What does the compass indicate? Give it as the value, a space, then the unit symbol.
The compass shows 300 °
